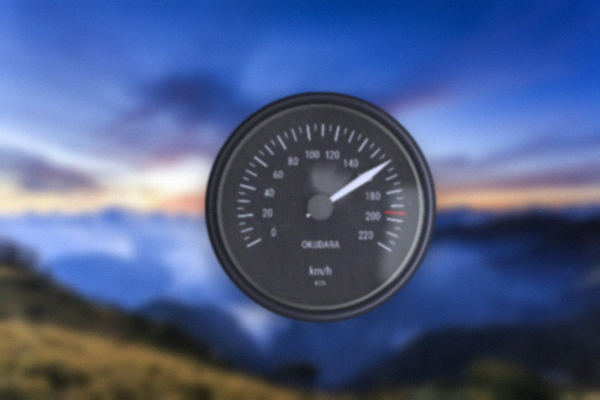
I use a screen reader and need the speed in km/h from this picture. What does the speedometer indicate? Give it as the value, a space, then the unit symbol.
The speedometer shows 160 km/h
